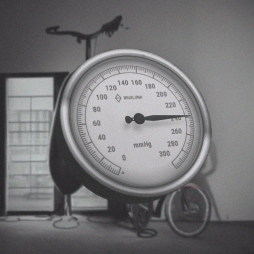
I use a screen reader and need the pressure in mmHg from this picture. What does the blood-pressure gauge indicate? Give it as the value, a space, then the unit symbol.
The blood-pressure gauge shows 240 mmHg
